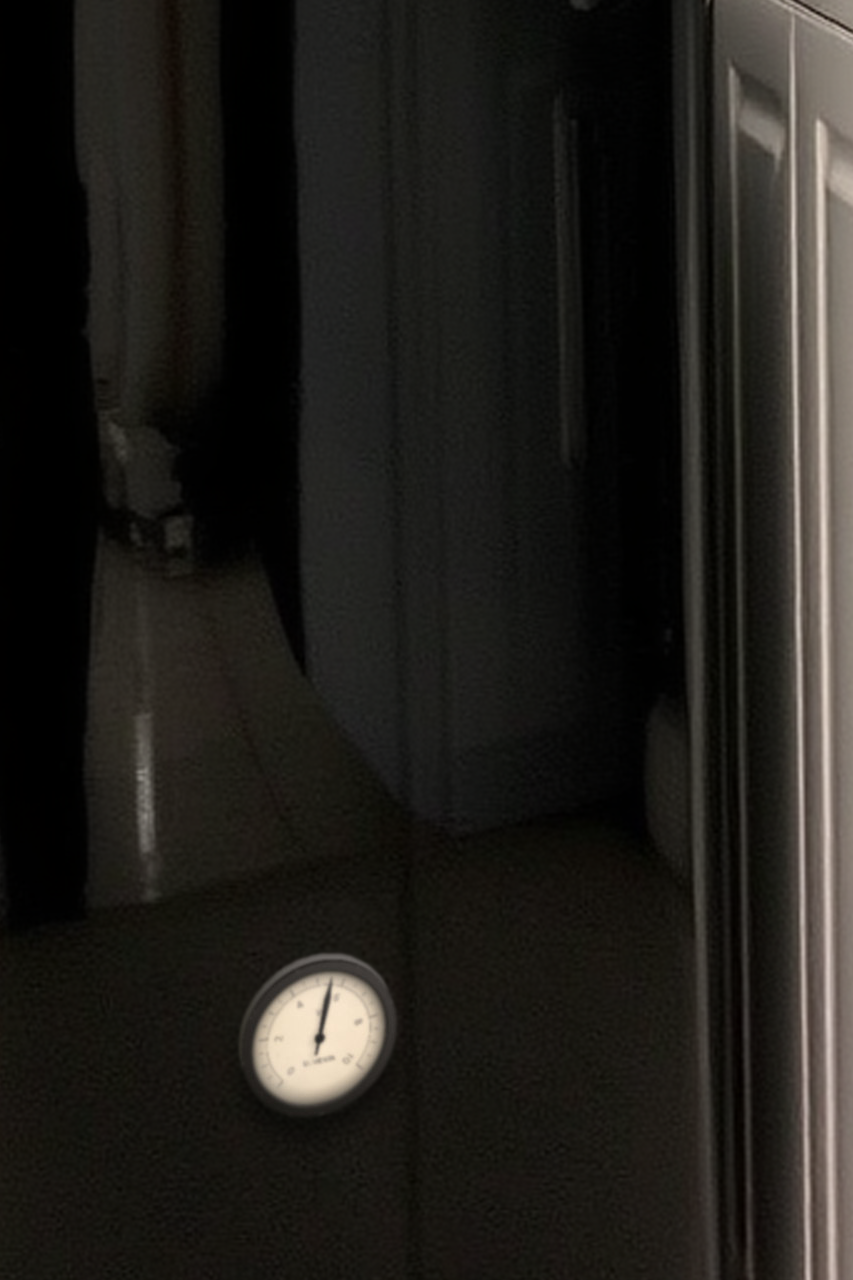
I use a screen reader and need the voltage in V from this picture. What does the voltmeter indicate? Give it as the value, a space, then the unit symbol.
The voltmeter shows 5.5 V
